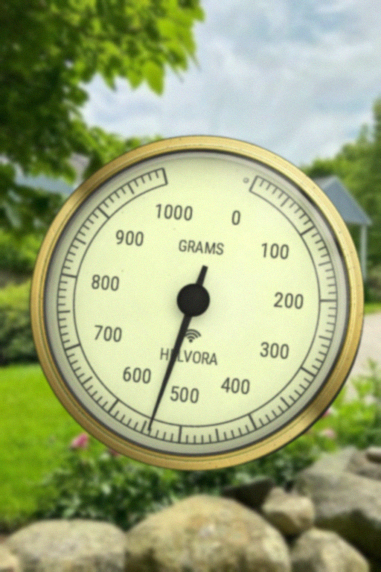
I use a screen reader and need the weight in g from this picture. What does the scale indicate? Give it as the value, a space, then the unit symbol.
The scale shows 540 g
